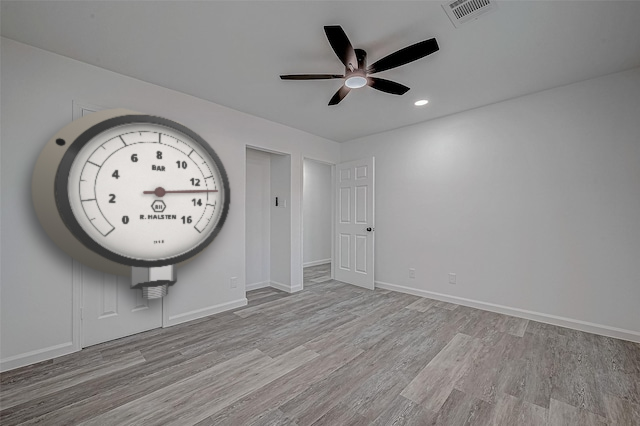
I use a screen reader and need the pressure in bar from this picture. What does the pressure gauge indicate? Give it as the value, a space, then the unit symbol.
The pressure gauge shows 13 bar
